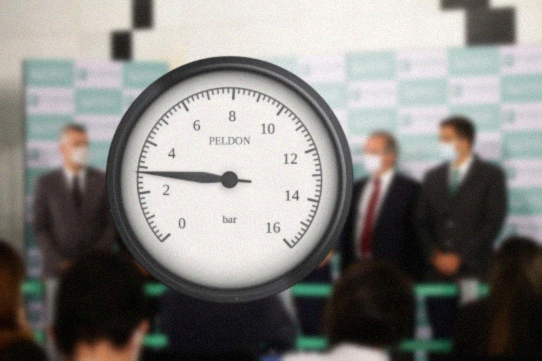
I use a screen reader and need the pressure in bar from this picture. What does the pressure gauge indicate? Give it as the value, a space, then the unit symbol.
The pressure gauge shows 2.8 bar
